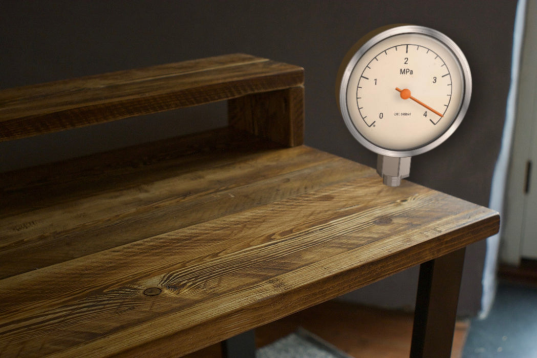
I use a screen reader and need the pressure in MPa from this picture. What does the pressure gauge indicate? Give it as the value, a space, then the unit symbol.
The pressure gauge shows 3.8 MPa
